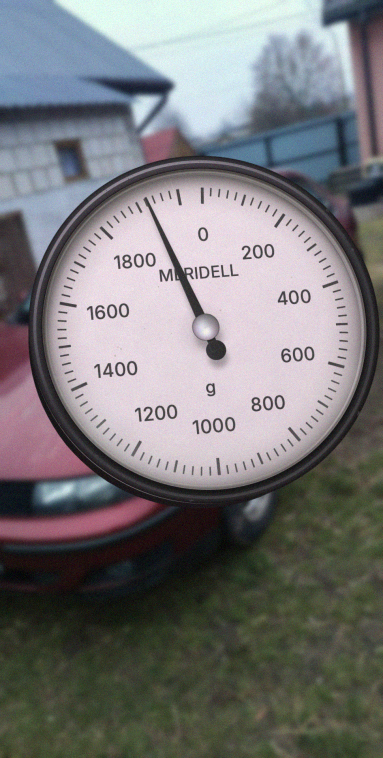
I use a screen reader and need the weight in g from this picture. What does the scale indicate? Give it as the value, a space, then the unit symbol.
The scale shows 1920 g
